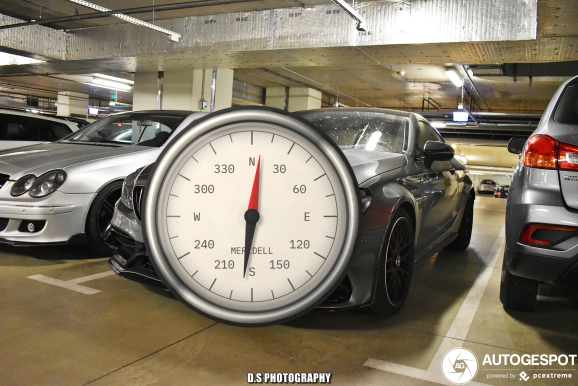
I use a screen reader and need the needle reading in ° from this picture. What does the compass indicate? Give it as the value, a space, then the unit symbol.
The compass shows 7.5 °
